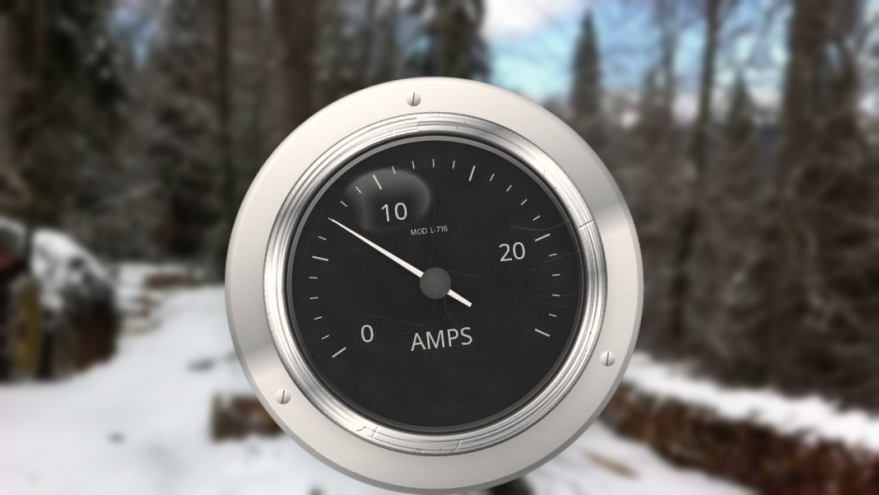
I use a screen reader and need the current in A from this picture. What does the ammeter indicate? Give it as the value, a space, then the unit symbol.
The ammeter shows 7 A
